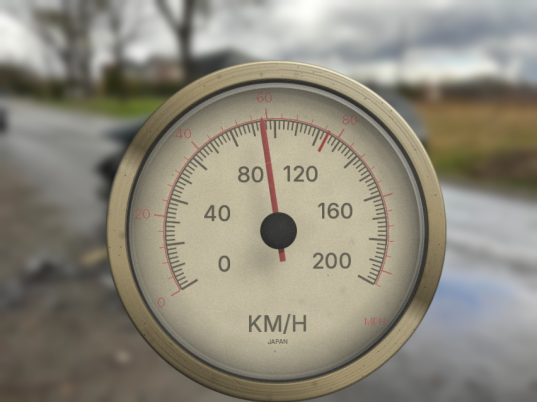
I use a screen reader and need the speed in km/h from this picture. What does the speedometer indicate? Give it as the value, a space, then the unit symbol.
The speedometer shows 94 km/h
